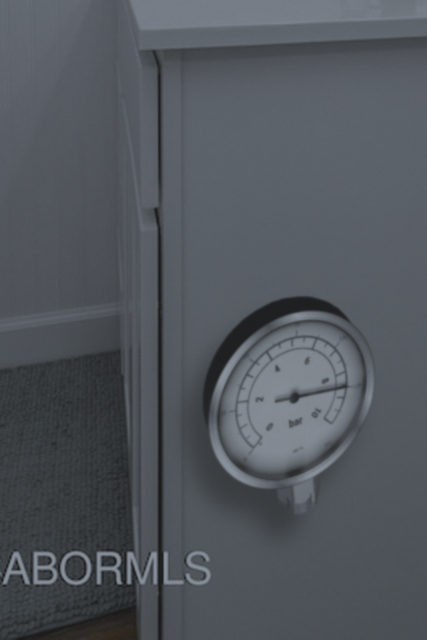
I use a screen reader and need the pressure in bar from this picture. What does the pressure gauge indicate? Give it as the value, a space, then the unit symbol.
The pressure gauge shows 8.5 bar
